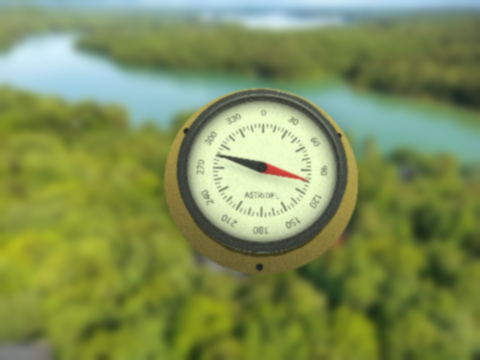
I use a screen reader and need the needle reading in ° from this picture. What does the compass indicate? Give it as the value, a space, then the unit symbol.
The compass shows 105 °
